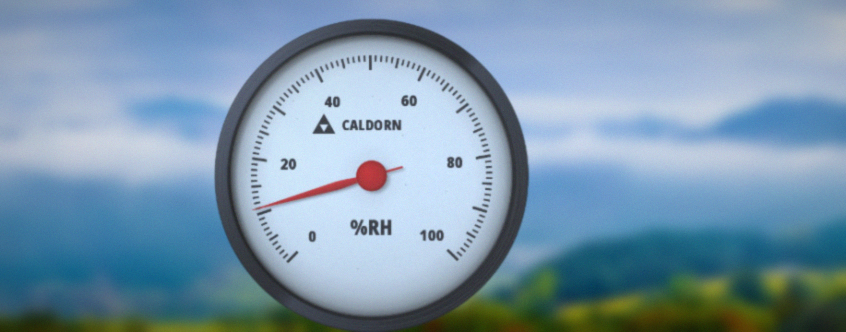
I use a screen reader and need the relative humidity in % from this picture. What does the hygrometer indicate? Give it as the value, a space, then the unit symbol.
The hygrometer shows 11 %
